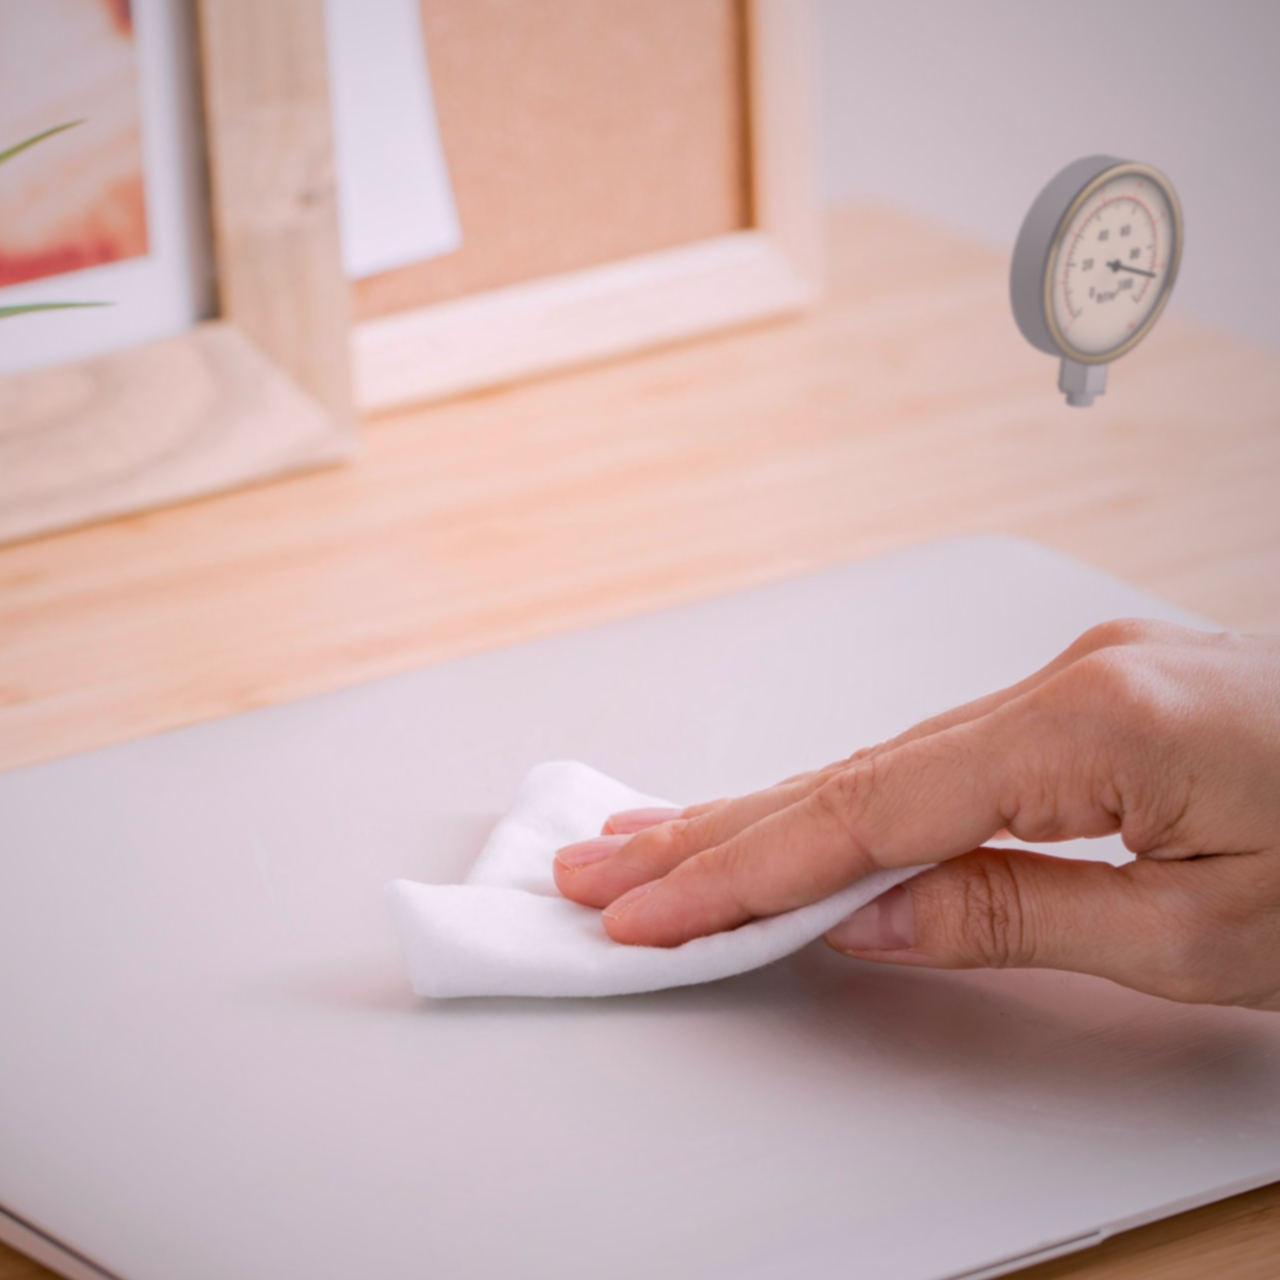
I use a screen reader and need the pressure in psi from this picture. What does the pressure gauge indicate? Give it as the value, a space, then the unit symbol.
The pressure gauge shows 90 psi
